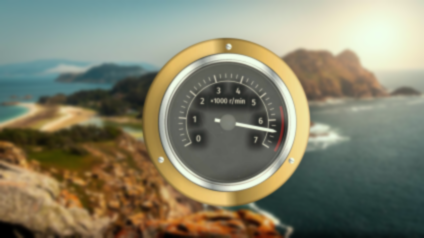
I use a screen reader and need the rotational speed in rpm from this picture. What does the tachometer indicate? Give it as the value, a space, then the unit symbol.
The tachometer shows 6400 rpm
